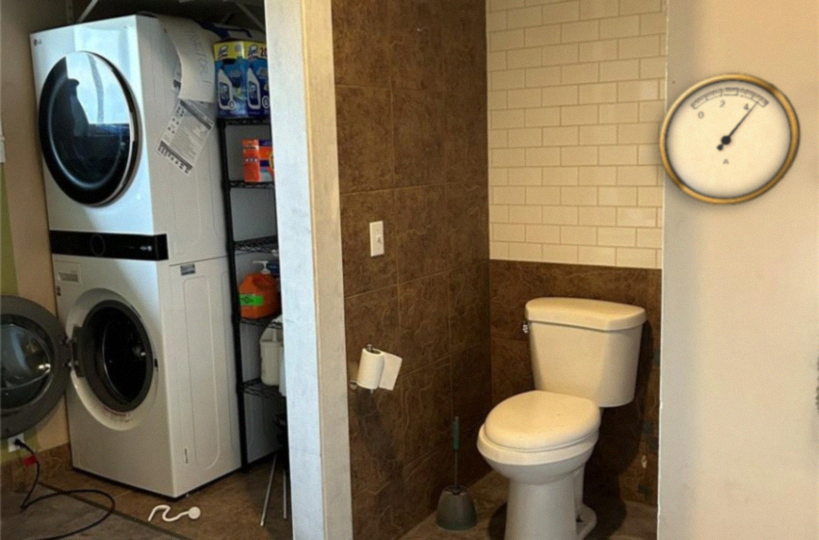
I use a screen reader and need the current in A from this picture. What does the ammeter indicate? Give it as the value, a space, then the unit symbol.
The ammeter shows 4.5 A
